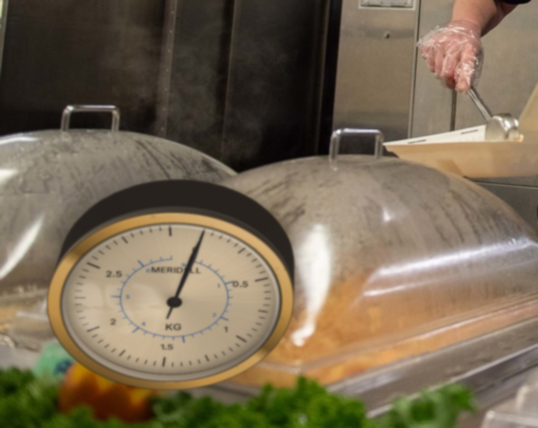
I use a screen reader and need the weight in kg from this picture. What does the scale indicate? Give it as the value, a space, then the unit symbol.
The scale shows 0 kg
